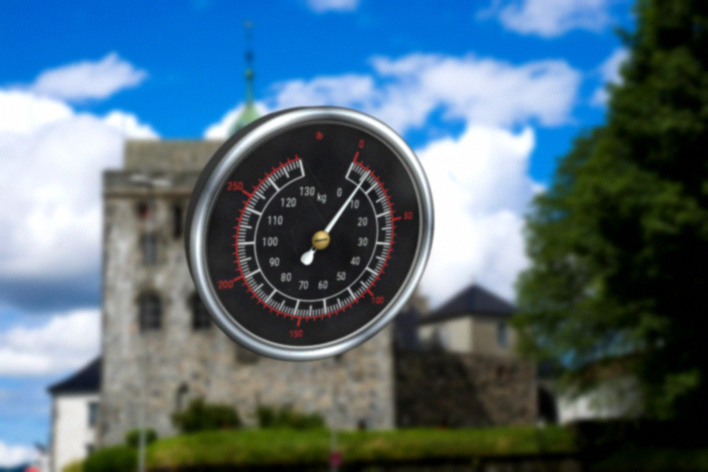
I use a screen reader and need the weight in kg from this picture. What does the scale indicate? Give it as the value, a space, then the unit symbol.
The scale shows 5 kg
